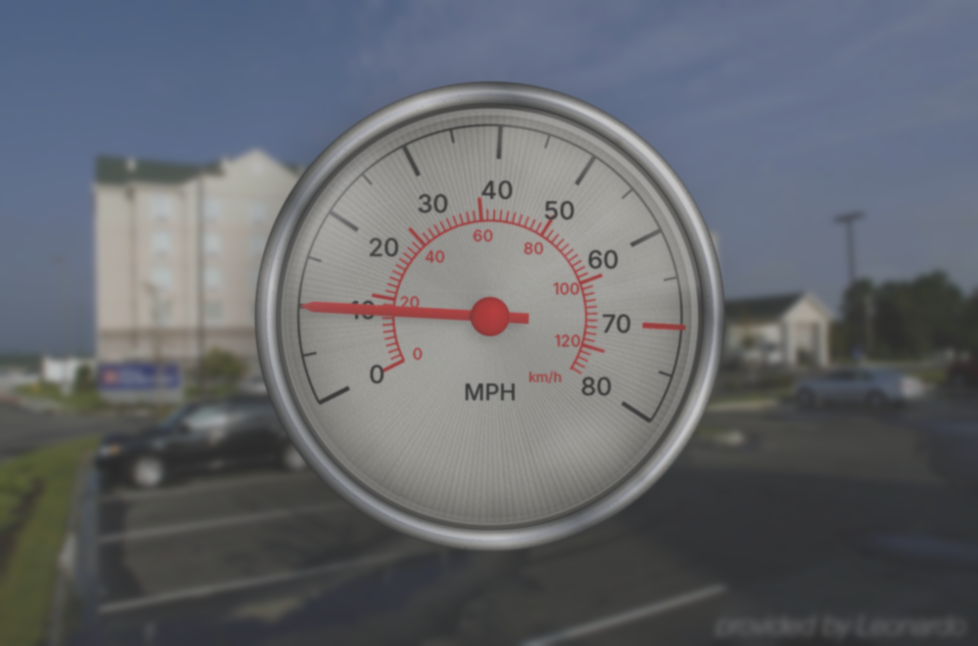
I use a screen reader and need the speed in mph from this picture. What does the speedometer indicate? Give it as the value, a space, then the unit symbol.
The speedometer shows 10 mph
